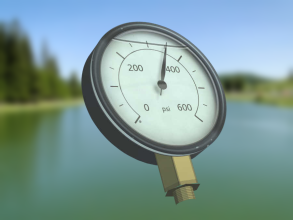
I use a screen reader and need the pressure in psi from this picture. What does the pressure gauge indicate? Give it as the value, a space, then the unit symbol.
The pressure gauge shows 350 psi
